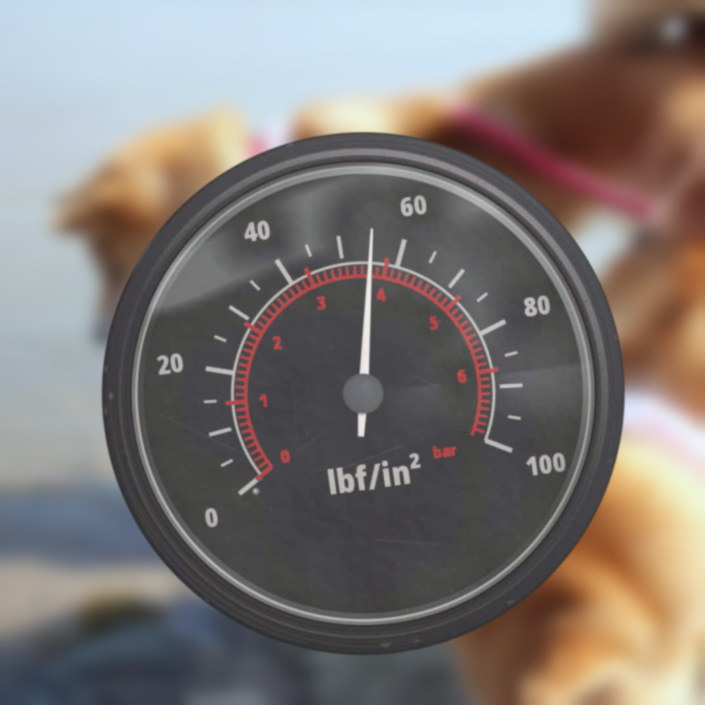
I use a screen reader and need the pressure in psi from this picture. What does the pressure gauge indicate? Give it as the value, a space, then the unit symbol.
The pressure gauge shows 55 psi
